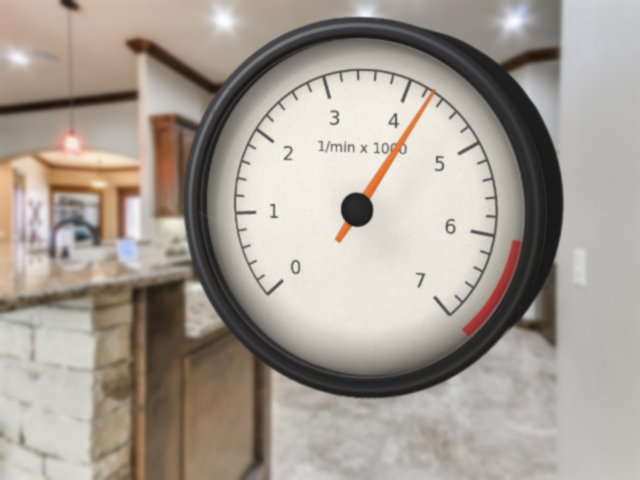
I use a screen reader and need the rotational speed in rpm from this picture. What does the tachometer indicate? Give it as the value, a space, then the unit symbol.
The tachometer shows 4300 rpm
